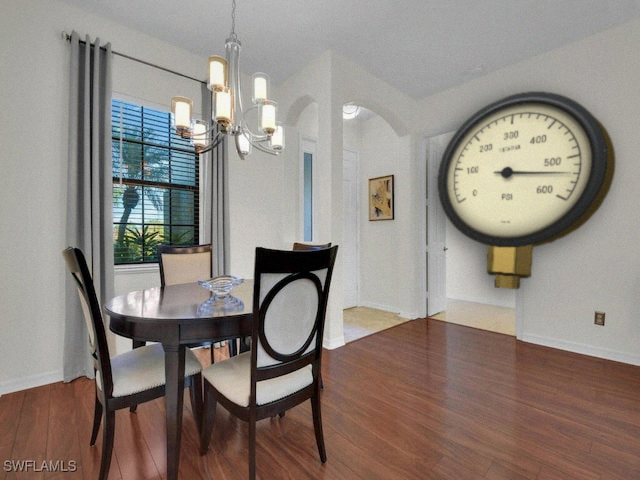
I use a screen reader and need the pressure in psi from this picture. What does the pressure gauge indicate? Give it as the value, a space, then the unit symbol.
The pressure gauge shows 540 psi
